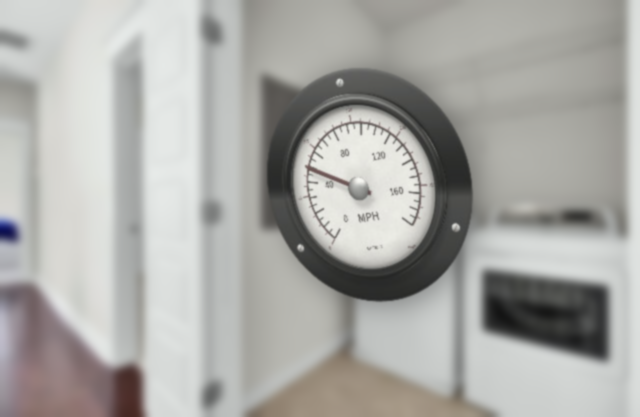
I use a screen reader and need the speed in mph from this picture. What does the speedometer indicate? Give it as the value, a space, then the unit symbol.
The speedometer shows 50 mph
